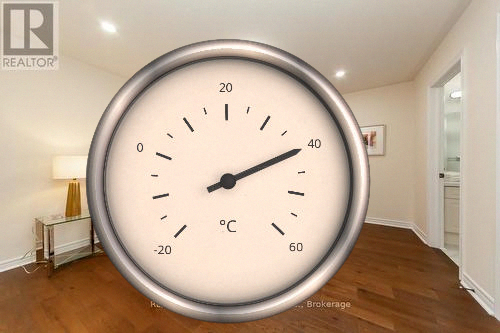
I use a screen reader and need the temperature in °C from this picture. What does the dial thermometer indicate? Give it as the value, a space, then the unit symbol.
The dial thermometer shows 40 °C
